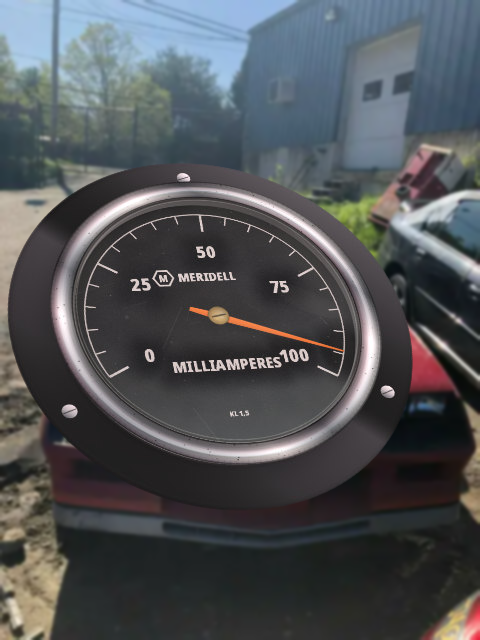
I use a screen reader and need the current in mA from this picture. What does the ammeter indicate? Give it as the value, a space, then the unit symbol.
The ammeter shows 95 mA
